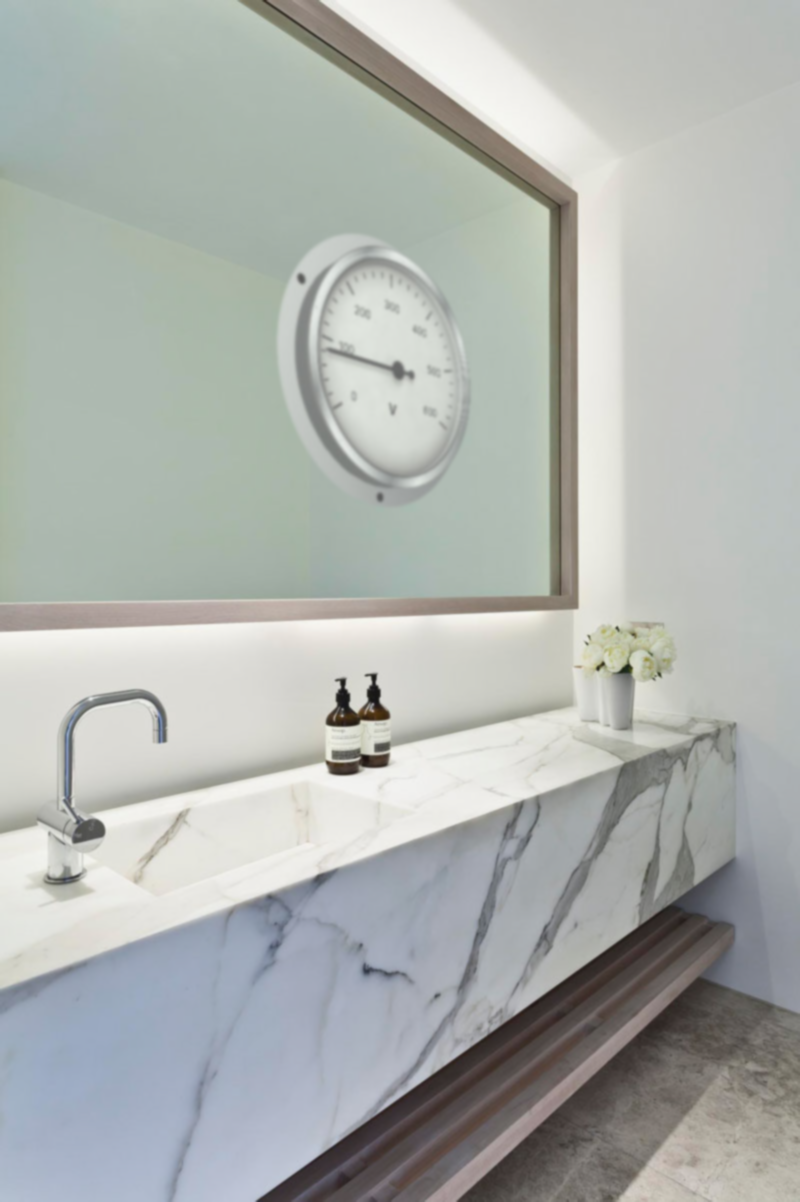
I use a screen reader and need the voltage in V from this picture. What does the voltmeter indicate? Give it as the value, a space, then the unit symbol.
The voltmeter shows 80 V
